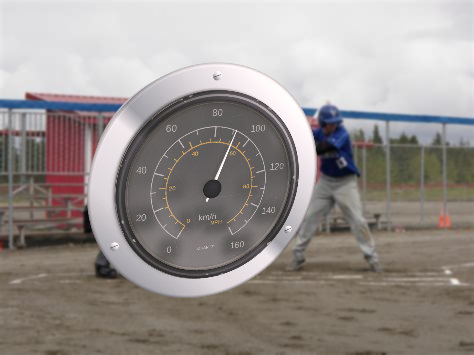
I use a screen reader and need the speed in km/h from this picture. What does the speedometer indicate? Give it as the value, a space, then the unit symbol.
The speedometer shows 90 km/h
